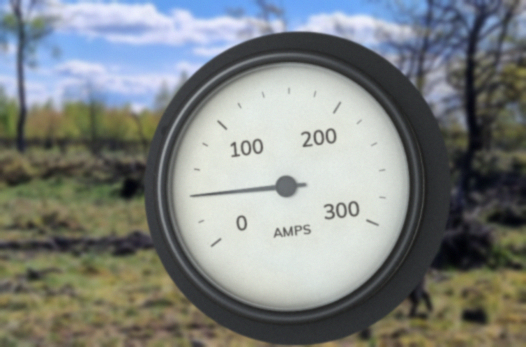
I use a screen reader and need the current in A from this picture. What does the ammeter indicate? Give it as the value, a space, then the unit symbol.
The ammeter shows 40 A
